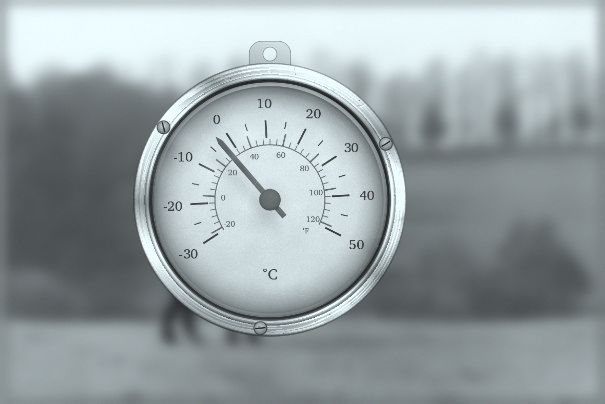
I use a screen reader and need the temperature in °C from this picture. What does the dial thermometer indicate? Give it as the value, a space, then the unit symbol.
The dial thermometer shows -2.5 °C
